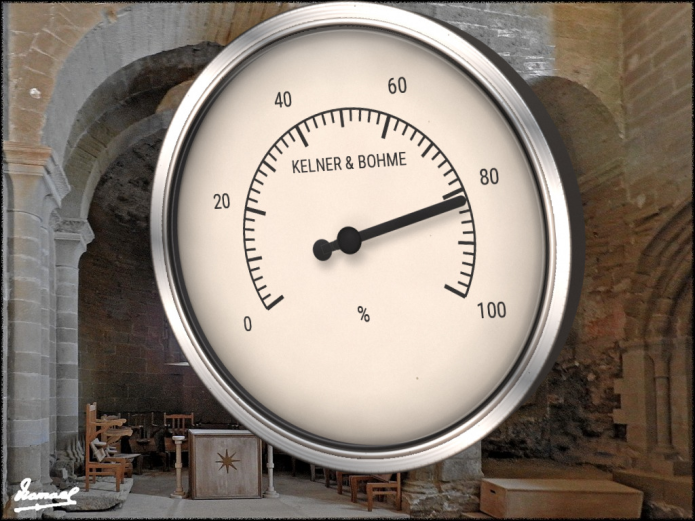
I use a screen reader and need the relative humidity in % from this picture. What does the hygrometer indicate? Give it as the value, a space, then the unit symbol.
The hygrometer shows 82 %
